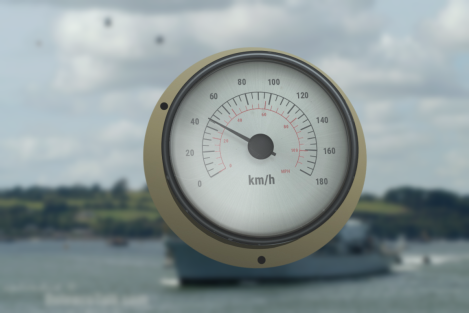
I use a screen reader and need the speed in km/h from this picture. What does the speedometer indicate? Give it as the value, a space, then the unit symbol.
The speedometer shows 45 km/h
